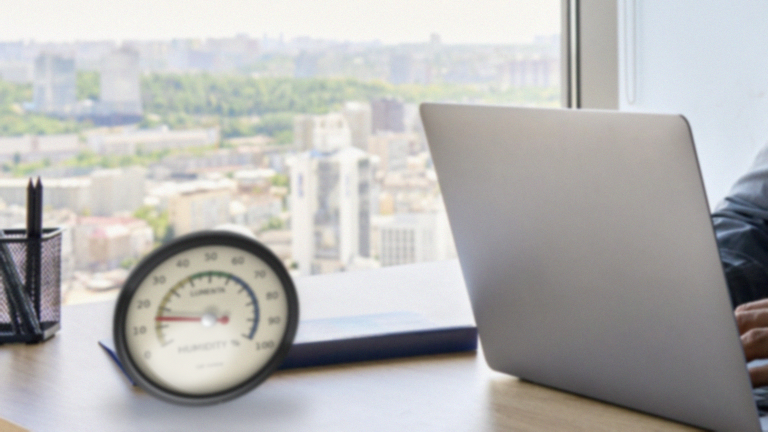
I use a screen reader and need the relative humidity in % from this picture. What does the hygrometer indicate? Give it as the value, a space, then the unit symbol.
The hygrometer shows 15 %
